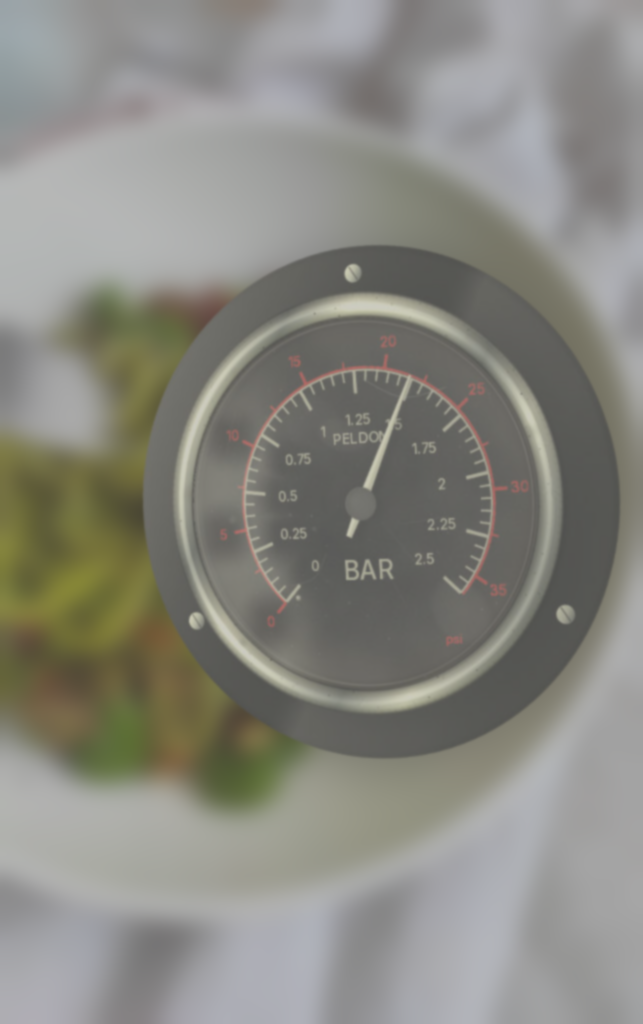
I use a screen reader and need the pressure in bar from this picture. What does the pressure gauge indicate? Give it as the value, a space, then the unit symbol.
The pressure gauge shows 1.5 bar
